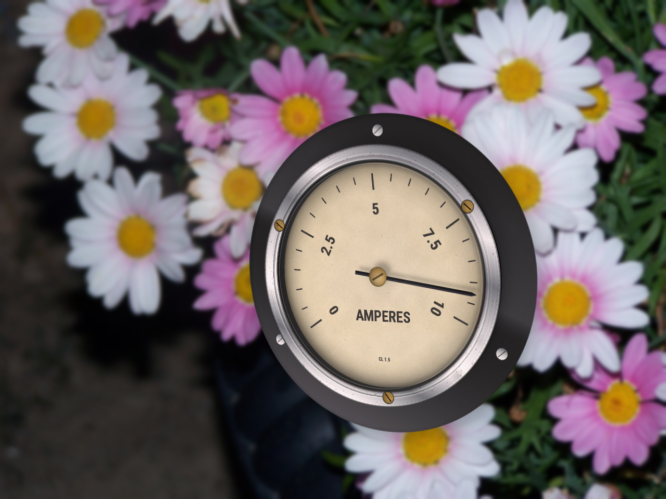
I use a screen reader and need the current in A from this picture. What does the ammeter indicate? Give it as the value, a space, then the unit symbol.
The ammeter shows 9.25 A
